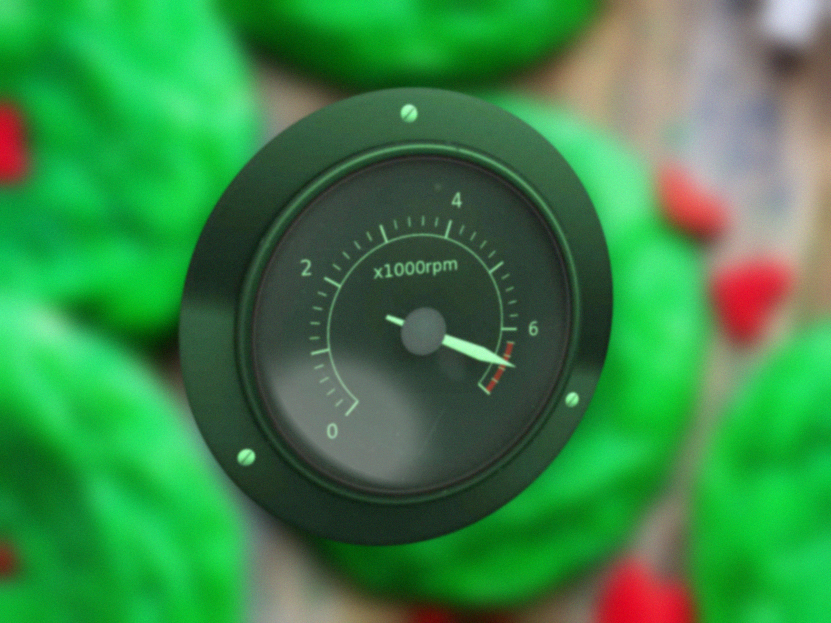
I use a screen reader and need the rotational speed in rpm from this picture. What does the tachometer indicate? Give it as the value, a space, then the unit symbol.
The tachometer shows 6500 rpm
